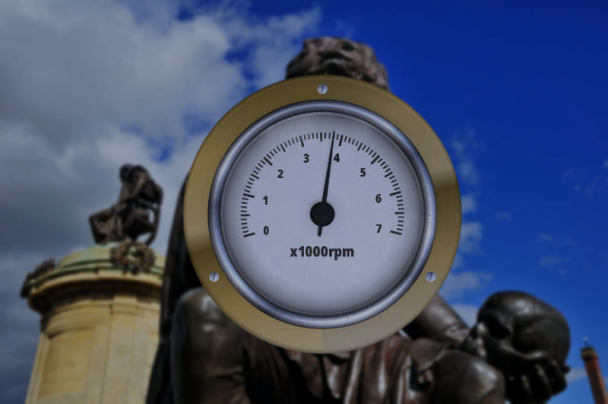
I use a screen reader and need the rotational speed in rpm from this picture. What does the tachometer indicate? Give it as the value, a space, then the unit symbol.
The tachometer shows 3800 rpm
